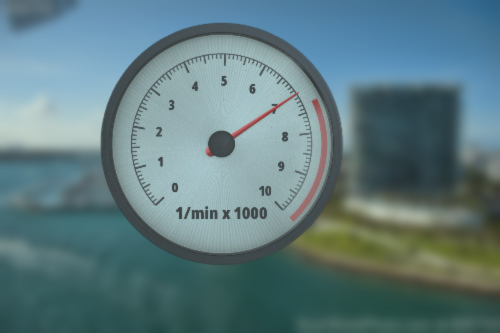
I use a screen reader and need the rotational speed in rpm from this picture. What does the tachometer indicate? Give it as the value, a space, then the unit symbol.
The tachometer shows 7000 rpm
